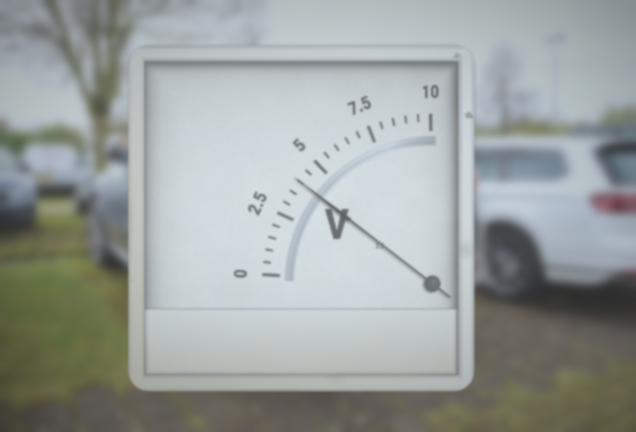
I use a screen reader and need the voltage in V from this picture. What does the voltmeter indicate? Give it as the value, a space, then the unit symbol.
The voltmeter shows 4 V
